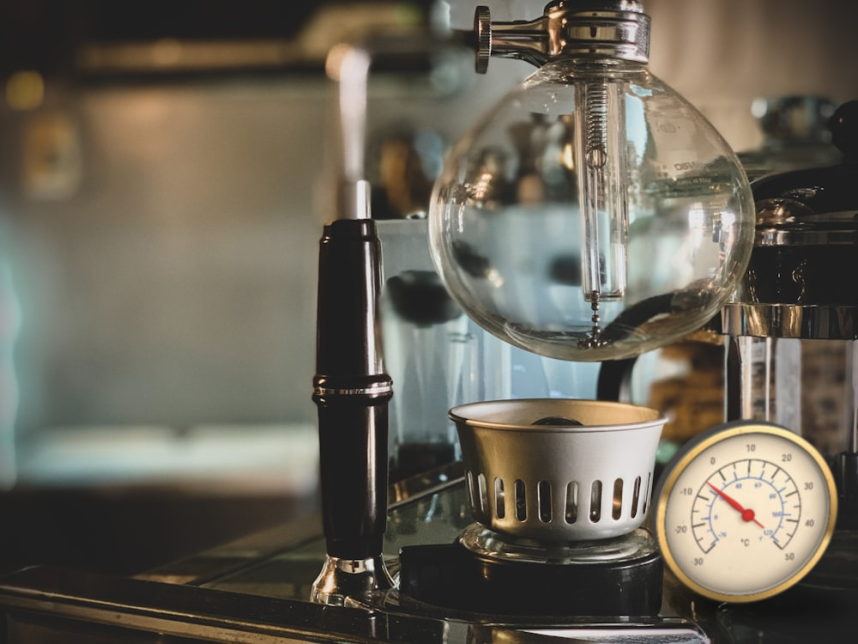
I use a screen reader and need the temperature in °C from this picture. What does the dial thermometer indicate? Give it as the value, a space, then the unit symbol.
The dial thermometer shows -5 °C
